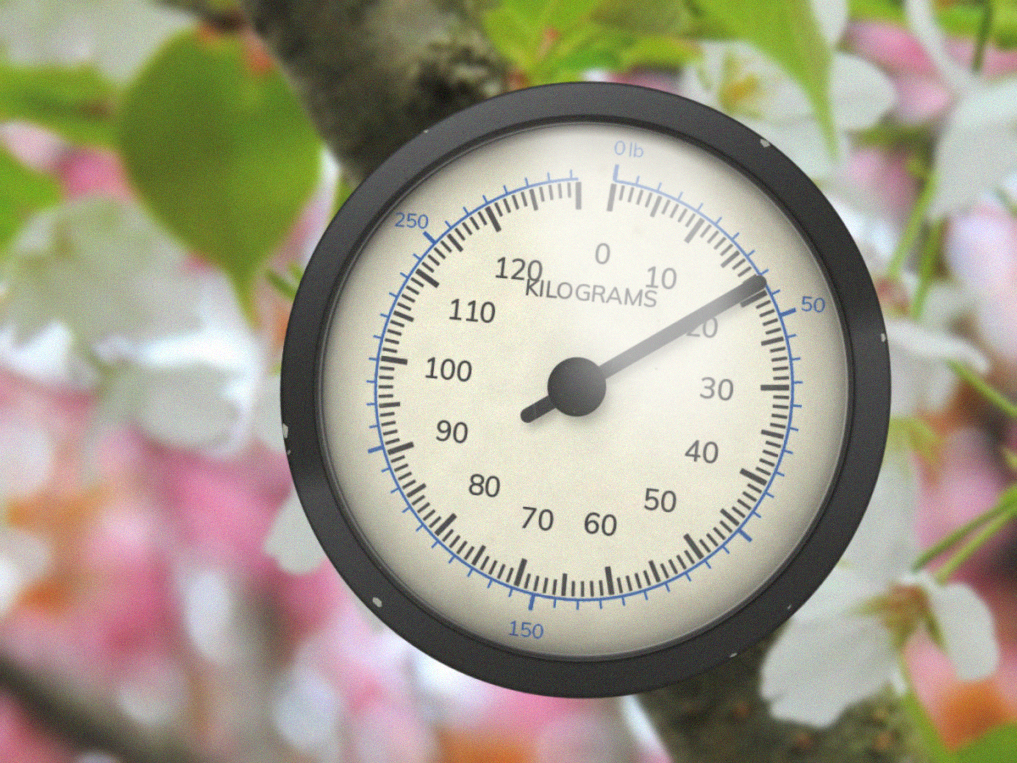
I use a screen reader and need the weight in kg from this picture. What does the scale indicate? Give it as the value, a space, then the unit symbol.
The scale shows 19 kg
